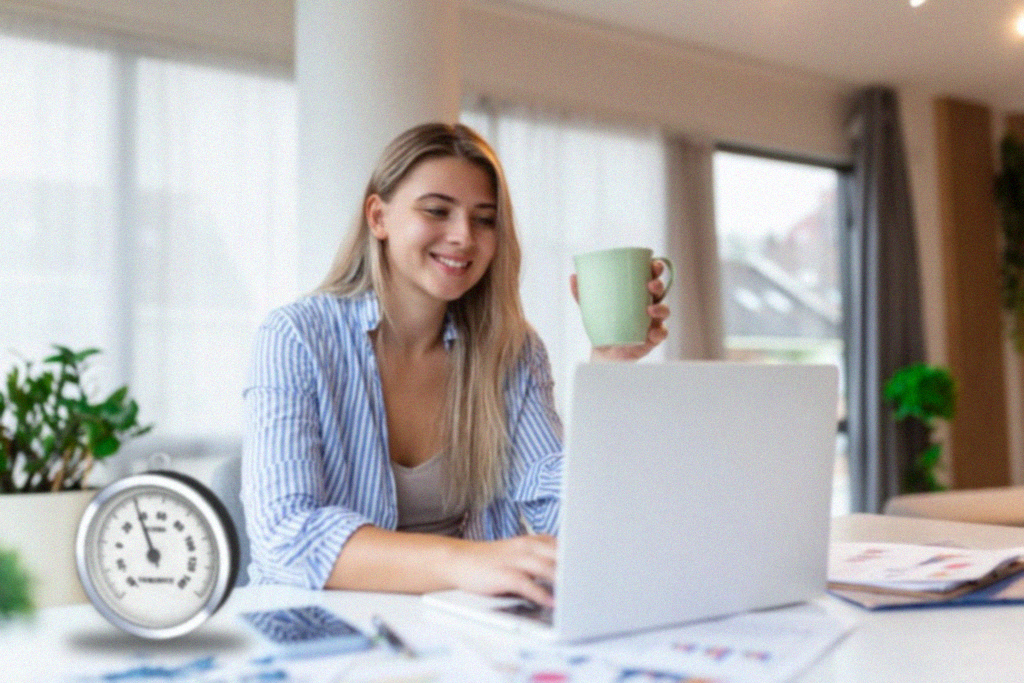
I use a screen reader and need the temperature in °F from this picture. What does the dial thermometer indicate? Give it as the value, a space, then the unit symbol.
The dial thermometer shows 40 °F
